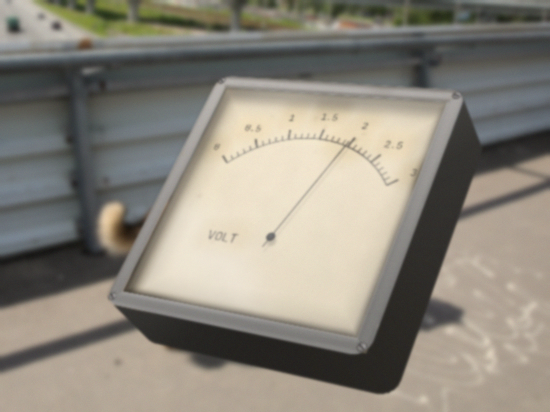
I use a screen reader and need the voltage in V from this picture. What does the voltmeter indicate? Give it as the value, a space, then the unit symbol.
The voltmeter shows 2 V
